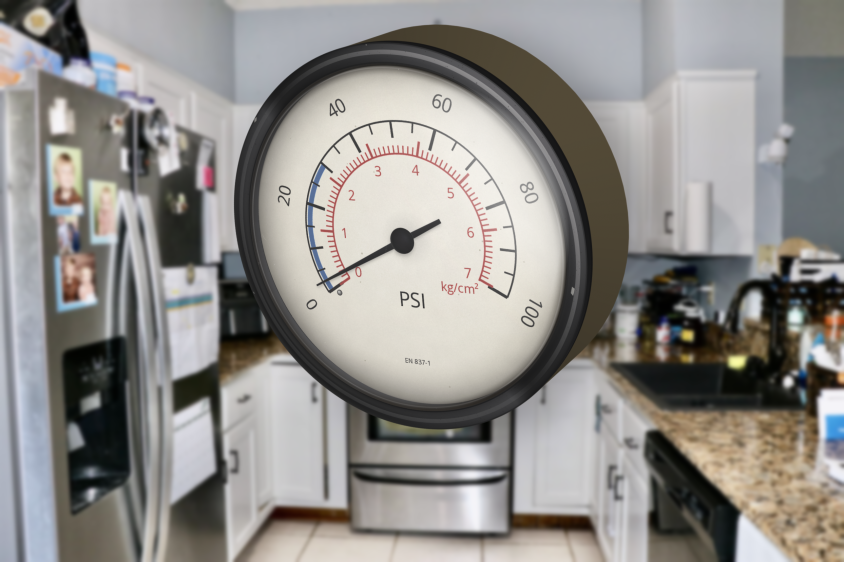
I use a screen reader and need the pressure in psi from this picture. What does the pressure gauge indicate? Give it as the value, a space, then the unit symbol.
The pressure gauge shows 2.5 psi
